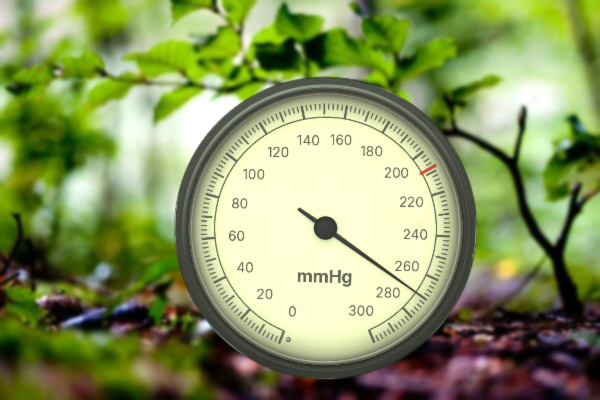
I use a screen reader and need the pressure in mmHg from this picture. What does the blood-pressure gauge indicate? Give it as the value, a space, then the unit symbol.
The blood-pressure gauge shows 270 mmHg
